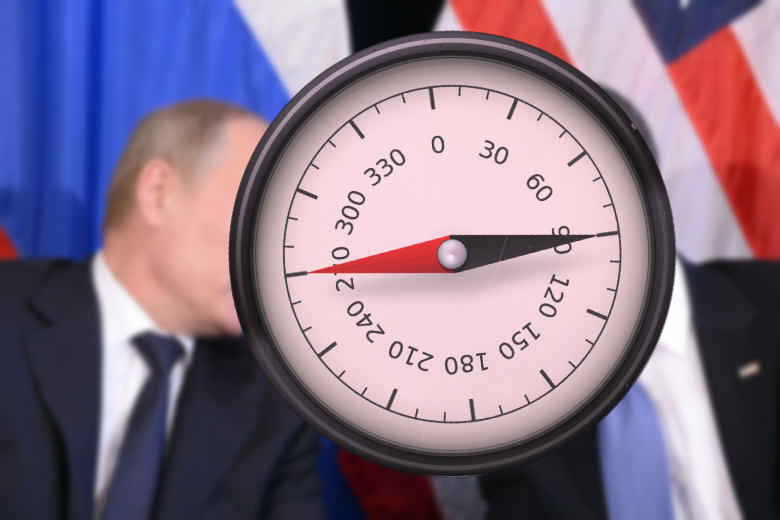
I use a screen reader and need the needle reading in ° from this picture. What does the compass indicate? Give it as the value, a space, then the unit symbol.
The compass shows 270 °
